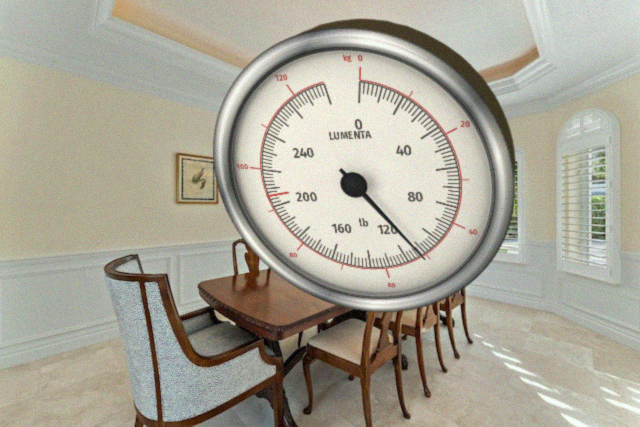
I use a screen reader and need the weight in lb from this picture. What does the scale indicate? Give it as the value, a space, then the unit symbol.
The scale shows 110 lb
